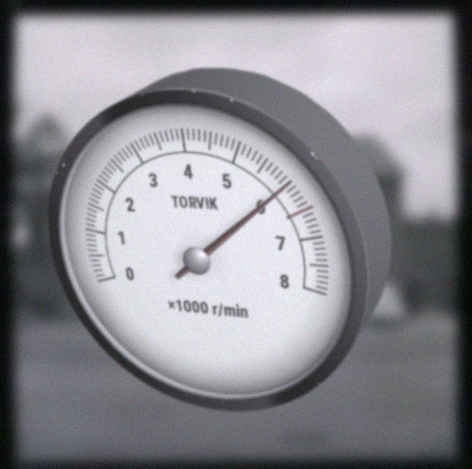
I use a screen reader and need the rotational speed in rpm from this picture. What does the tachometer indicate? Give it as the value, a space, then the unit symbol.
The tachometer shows 6000 rpm
